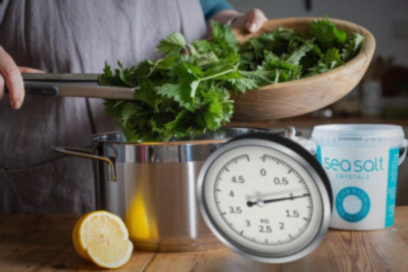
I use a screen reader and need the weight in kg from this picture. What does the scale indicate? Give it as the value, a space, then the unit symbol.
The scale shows 1 kg
